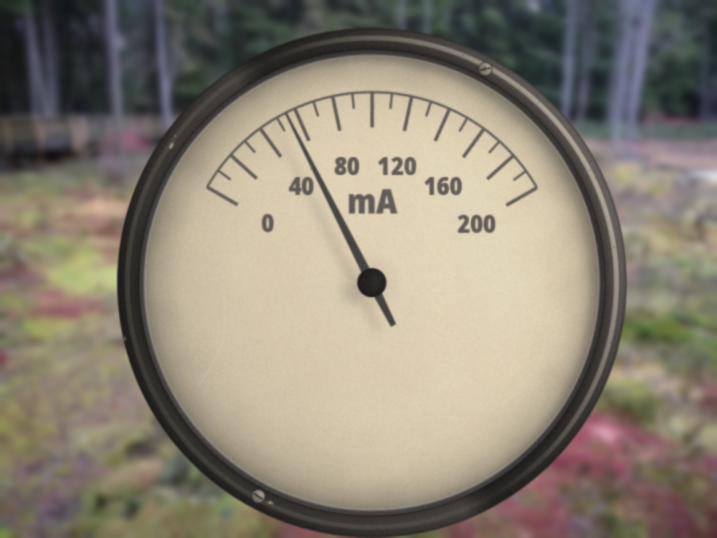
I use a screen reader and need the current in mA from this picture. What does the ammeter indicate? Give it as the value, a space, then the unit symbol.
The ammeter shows 55 mA
